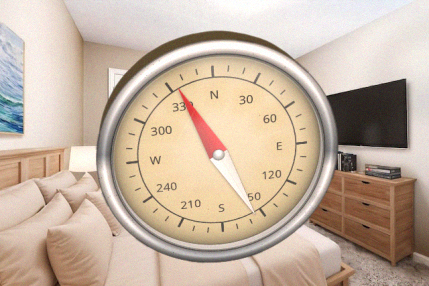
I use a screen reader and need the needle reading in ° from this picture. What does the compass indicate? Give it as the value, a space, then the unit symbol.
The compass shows 335 °
